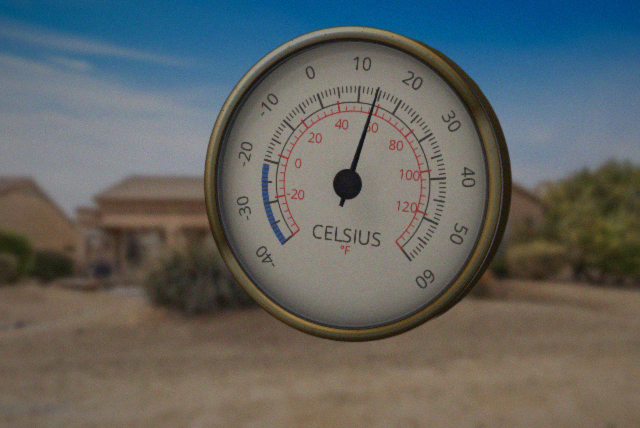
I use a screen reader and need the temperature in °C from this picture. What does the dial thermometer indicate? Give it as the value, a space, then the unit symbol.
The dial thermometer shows 15 °C
